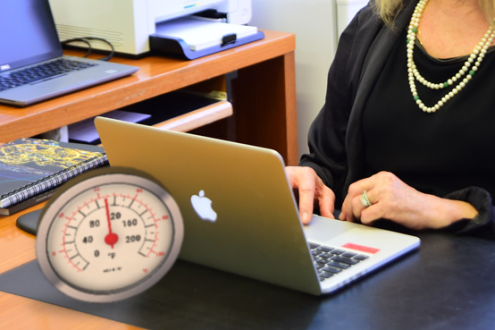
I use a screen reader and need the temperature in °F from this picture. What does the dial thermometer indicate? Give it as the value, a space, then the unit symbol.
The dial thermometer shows 110 °F
